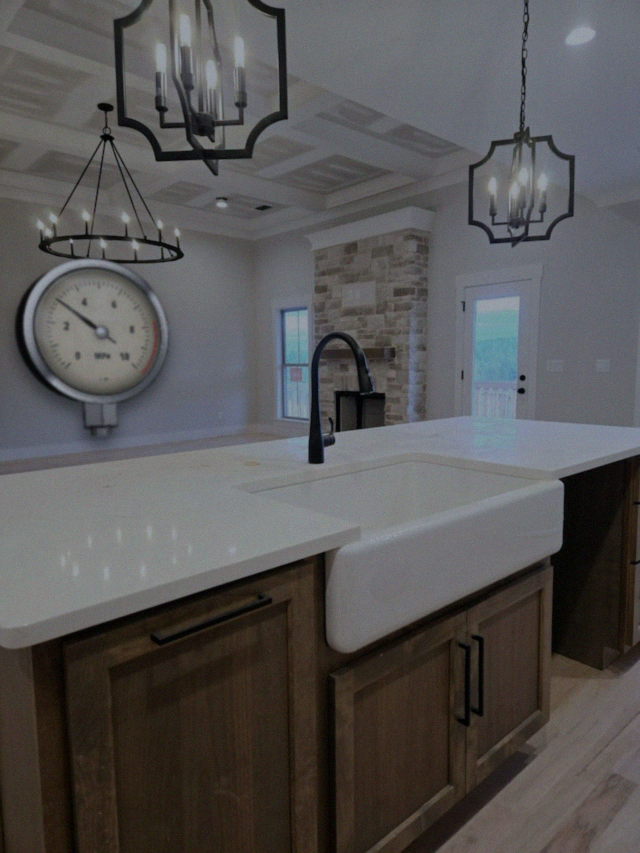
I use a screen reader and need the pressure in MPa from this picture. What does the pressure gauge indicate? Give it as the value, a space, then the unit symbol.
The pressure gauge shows 3 MPa
